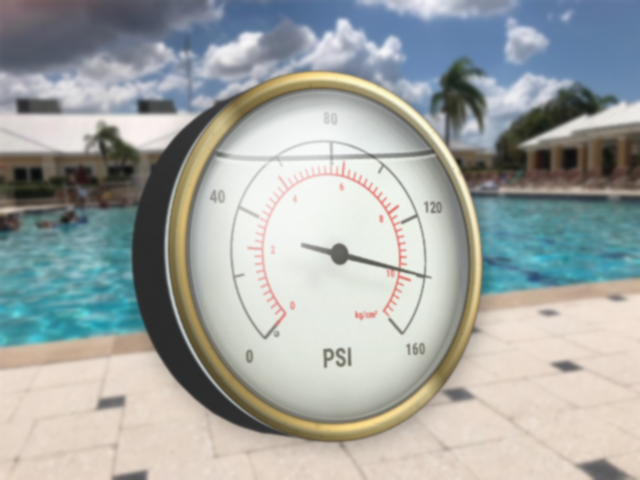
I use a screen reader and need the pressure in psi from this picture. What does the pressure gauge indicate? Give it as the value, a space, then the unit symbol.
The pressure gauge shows 140 psi
